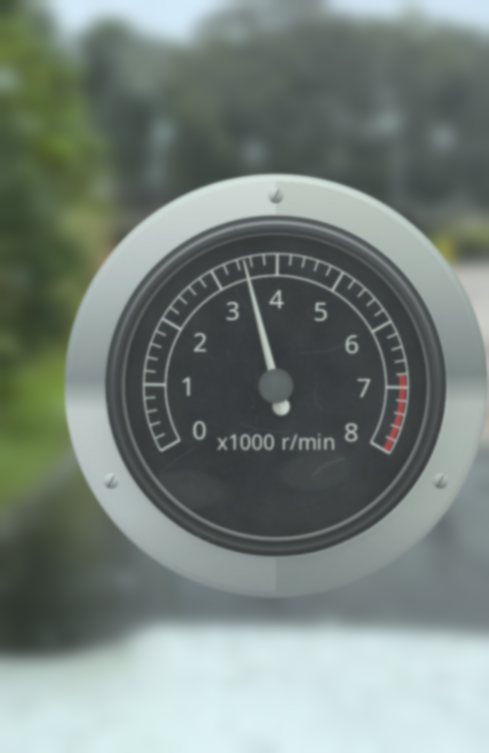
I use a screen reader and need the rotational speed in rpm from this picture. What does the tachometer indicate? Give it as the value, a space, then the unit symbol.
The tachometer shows 3500 rpm
